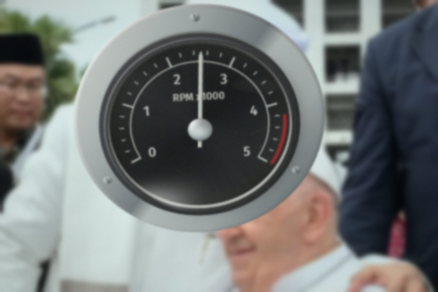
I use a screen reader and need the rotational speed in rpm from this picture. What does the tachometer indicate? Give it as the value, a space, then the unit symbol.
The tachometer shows 2500 rpm
